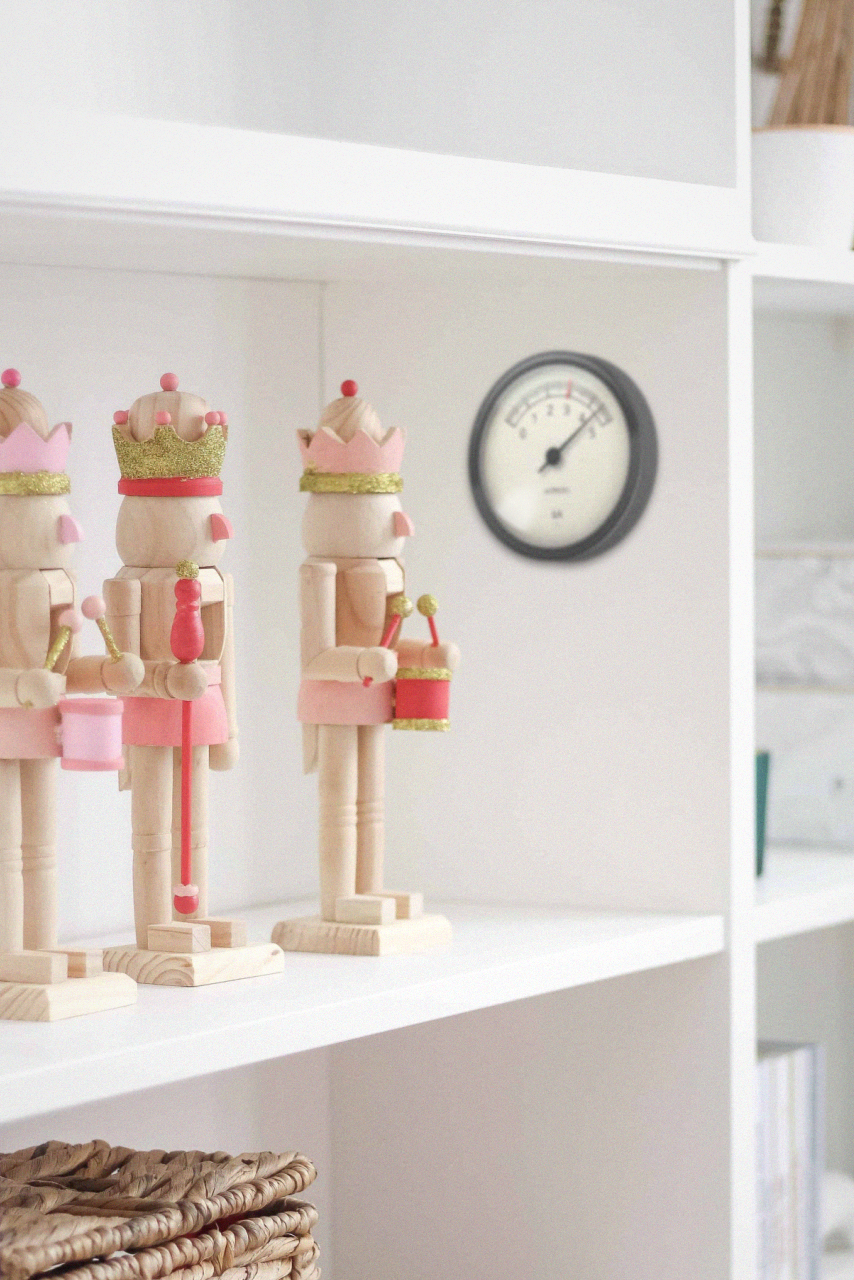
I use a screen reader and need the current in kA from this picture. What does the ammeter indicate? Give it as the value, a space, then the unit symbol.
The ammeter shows 4.5 kA
